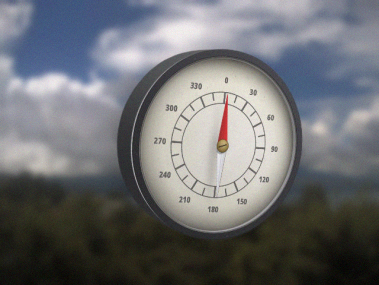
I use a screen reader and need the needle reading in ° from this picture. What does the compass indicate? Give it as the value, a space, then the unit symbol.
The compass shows 0 °
